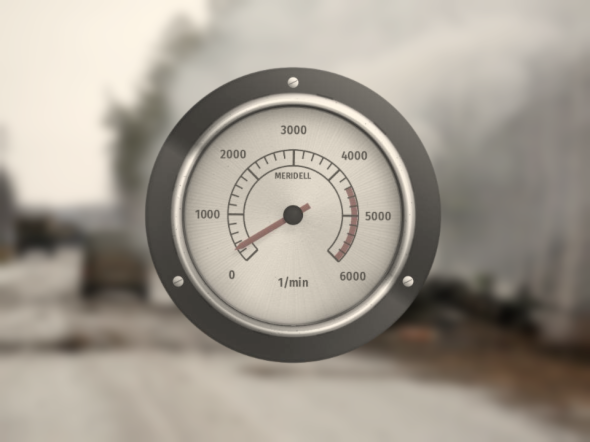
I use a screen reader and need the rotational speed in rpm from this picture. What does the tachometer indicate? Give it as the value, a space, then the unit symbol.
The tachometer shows 300 rpm
